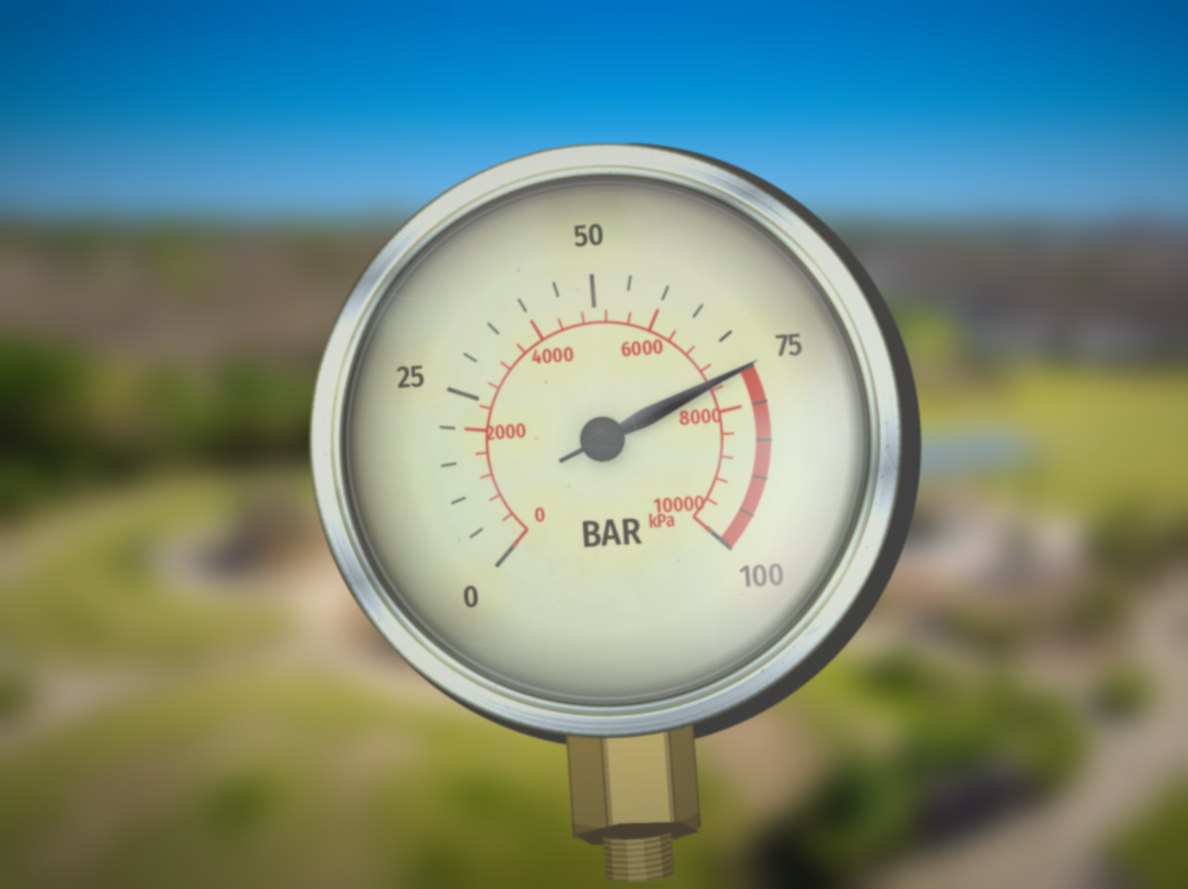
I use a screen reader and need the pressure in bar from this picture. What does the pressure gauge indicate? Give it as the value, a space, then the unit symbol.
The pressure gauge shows 75 bar
